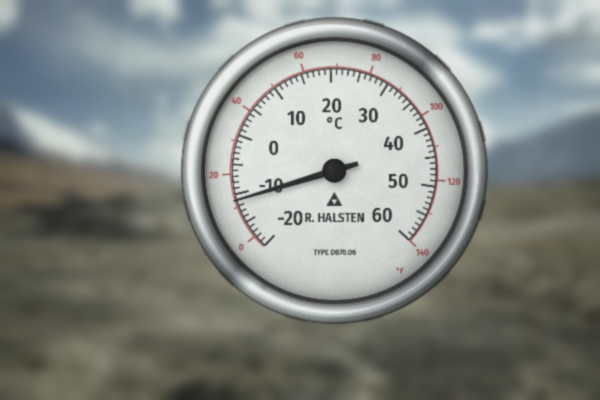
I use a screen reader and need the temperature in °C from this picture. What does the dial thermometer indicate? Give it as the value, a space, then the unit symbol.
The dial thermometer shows -11 °C
